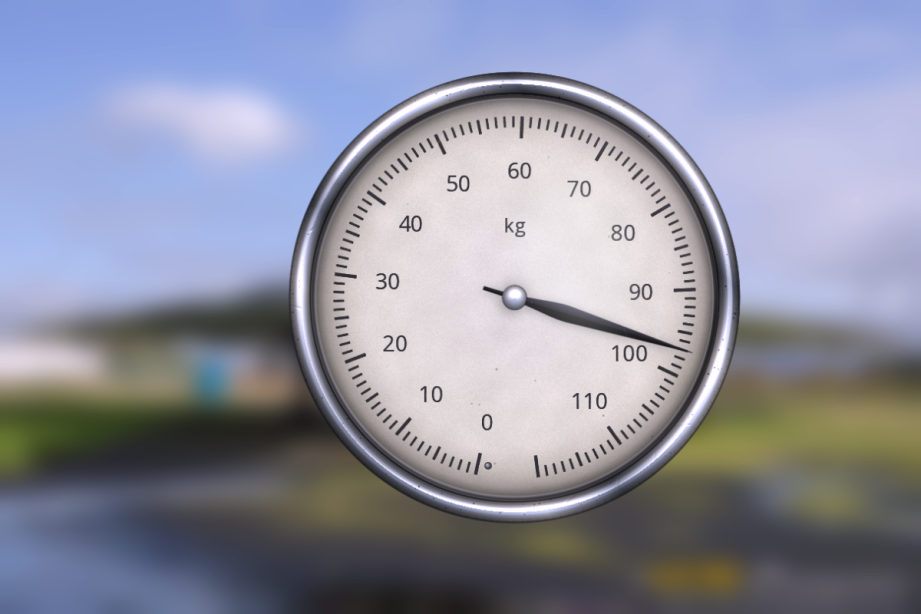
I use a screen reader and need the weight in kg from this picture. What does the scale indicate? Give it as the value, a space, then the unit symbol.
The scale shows 97 kg
